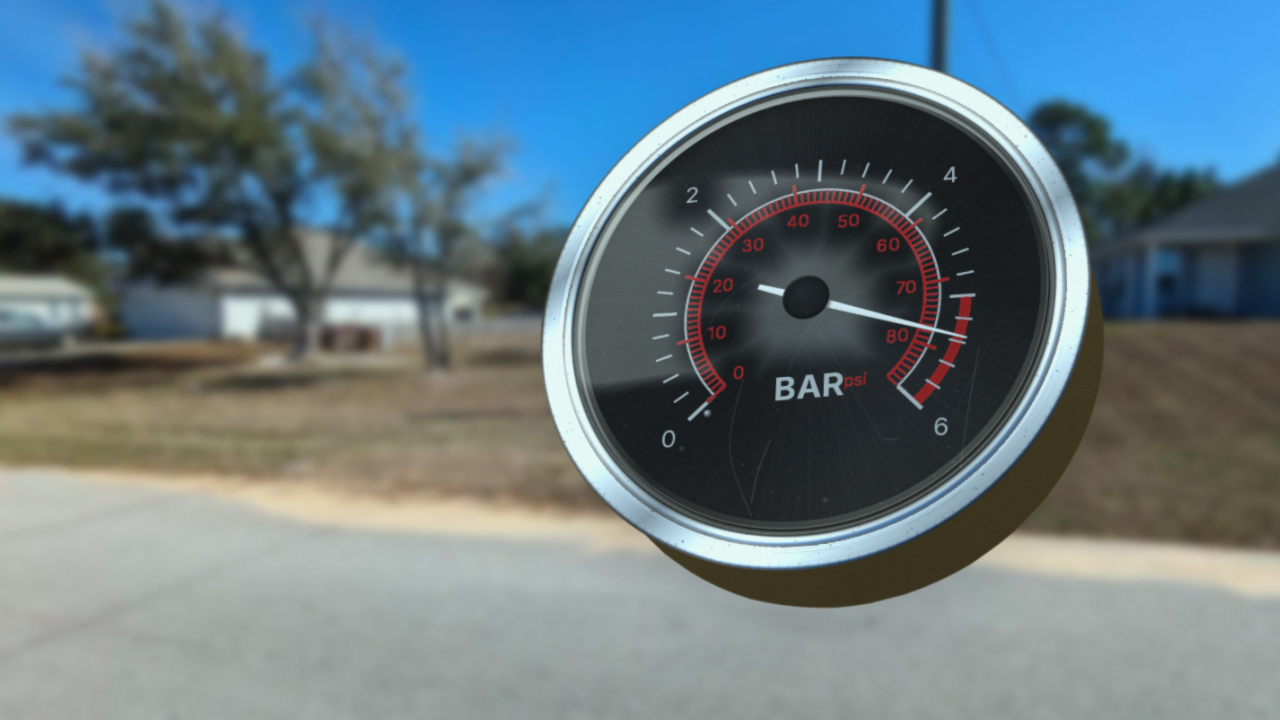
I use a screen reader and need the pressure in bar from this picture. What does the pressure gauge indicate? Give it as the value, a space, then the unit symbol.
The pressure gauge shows 5.4 bar
